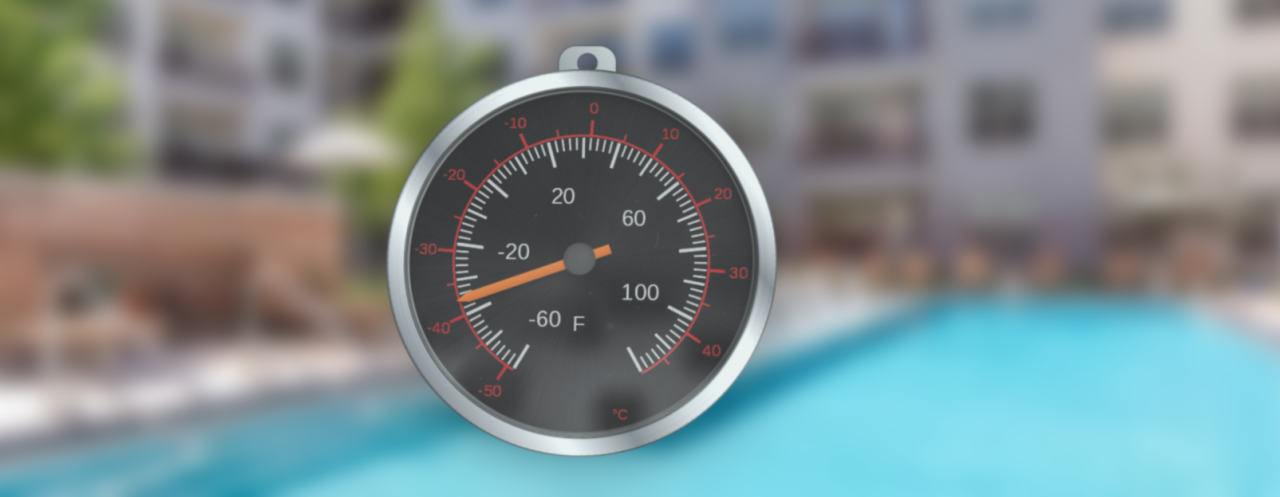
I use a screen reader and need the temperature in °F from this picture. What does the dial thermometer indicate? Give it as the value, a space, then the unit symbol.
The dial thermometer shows -36 °F
